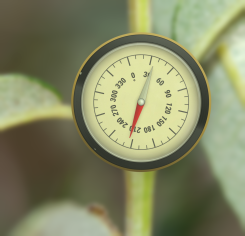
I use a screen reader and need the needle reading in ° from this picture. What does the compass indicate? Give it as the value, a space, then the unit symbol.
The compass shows 215 °
